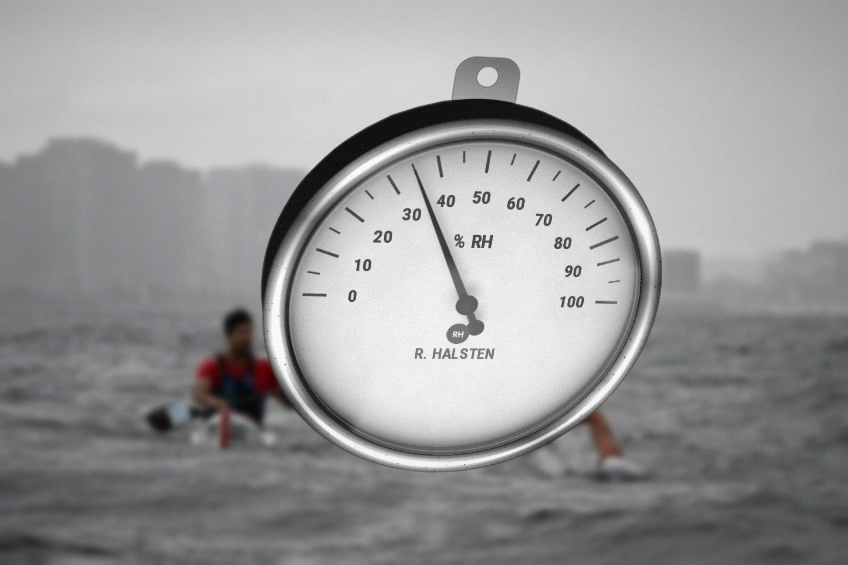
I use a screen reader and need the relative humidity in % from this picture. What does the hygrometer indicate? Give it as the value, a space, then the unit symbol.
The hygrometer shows 35 %
